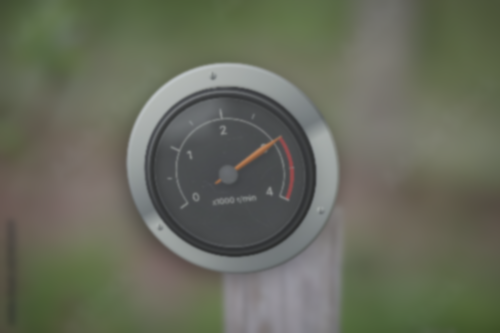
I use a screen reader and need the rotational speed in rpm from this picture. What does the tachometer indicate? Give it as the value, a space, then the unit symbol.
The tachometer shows 3000 rpm
